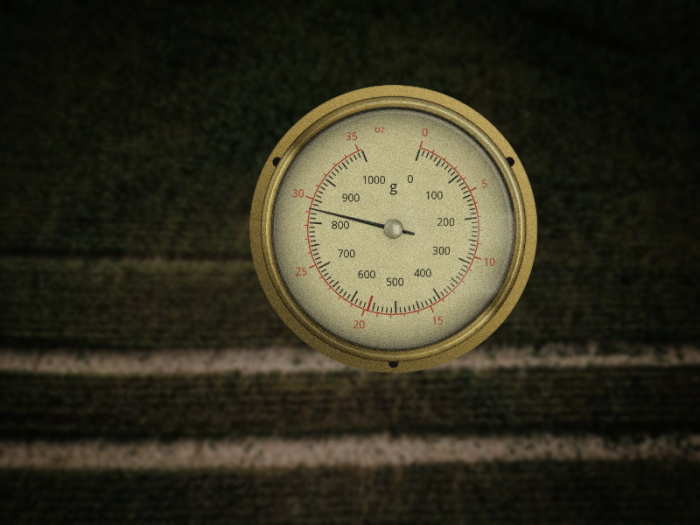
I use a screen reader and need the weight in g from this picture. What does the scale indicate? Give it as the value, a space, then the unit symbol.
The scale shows 830 g
